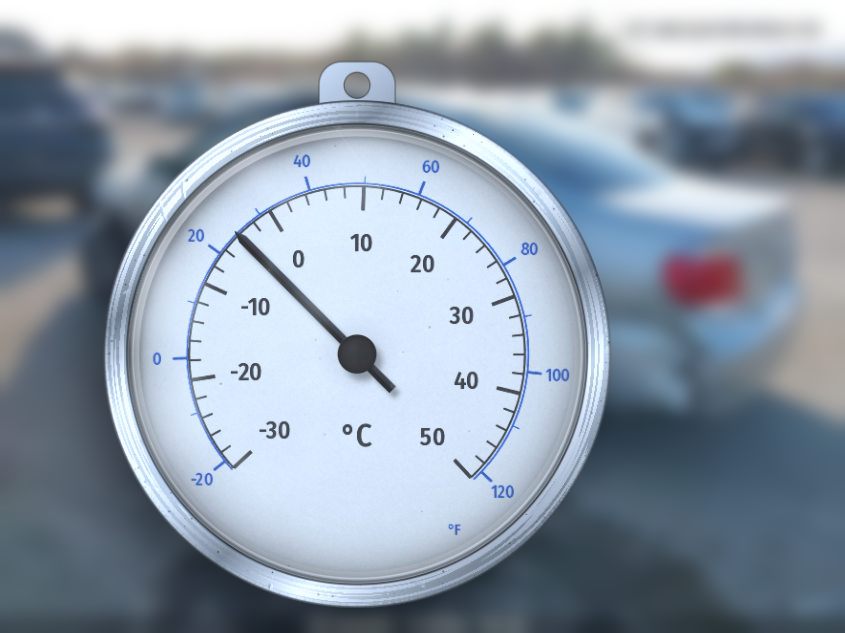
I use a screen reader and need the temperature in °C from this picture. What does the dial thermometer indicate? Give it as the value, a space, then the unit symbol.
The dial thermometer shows -4 °C
